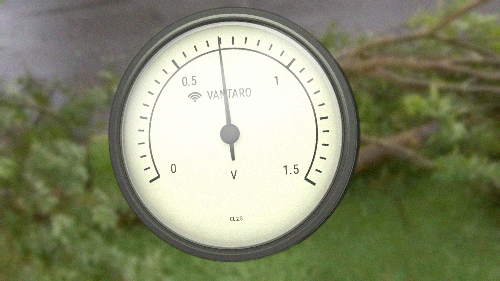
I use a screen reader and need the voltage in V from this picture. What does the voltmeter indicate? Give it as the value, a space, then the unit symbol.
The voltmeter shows 0.7 V
